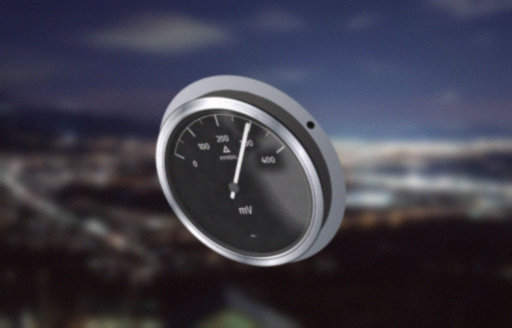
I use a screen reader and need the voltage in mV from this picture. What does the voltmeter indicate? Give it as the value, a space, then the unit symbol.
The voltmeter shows 300 mV
